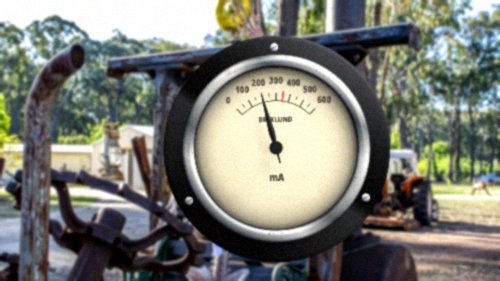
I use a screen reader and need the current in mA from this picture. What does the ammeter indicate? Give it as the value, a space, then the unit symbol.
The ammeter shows 200 mA
